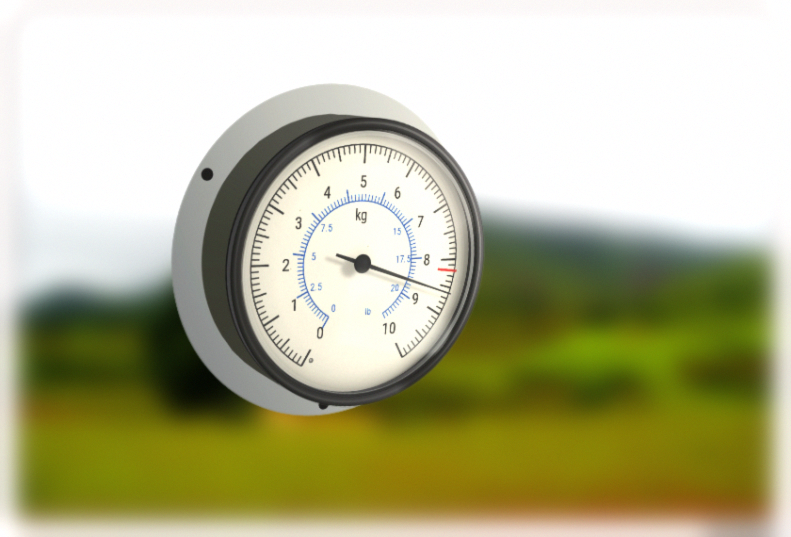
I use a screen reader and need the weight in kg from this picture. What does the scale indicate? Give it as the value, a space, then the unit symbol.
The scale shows 8.6 kg
